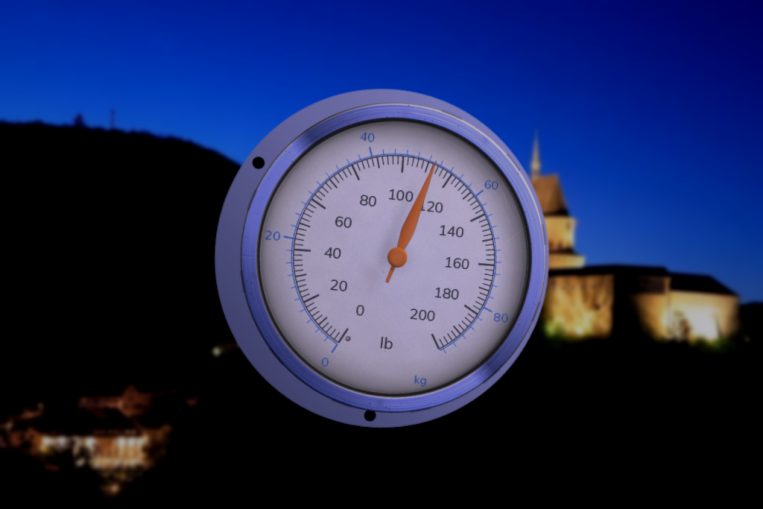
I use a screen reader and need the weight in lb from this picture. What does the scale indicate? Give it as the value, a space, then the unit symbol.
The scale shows 112 lb
